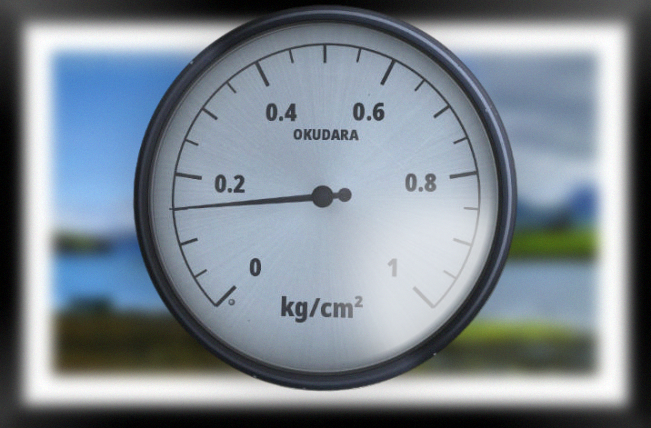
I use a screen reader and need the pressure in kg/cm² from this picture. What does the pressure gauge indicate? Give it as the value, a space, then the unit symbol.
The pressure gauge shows 0.15 kg/cm²
